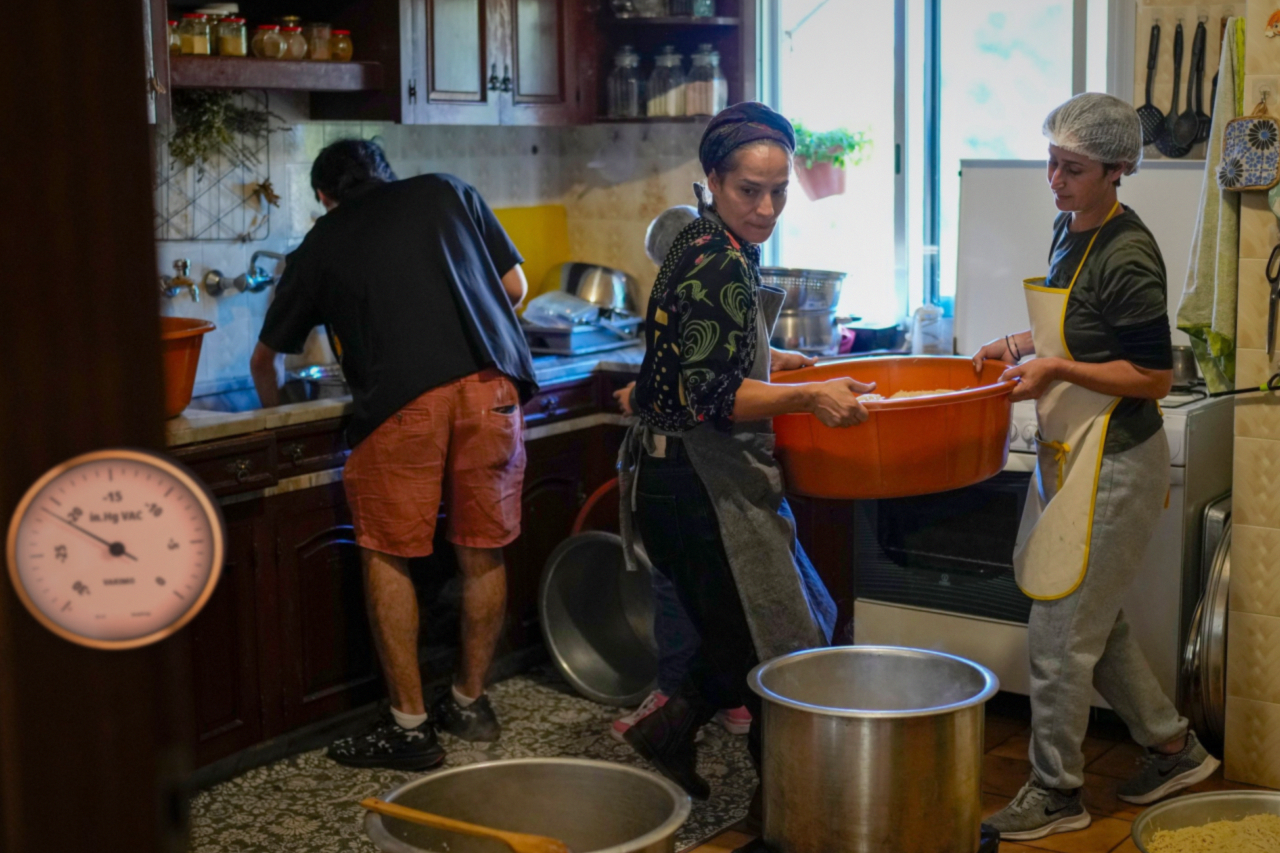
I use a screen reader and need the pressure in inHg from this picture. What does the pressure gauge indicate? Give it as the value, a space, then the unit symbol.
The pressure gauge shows -21 inHg
